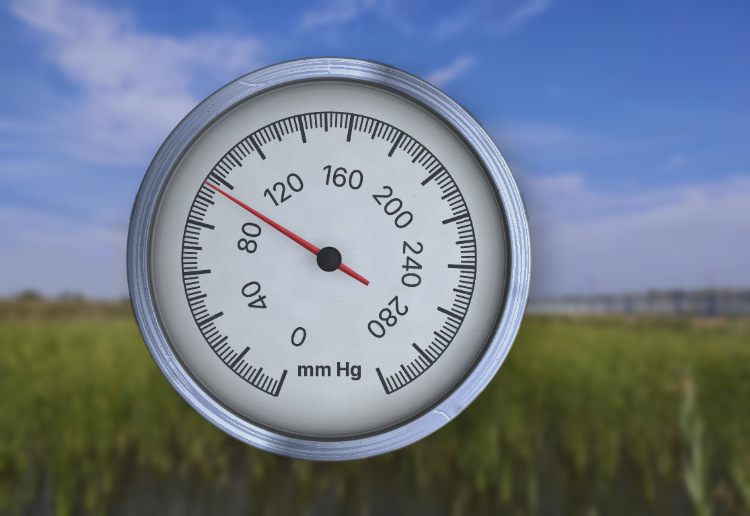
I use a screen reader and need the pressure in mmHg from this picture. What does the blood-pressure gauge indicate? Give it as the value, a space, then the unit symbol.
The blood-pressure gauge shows 96 mmHg
